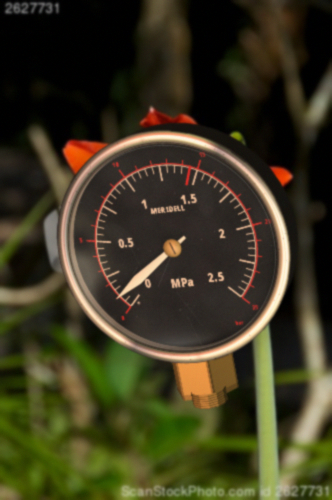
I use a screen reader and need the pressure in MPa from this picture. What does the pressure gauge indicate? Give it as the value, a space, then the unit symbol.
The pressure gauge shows 0.1 MPa
